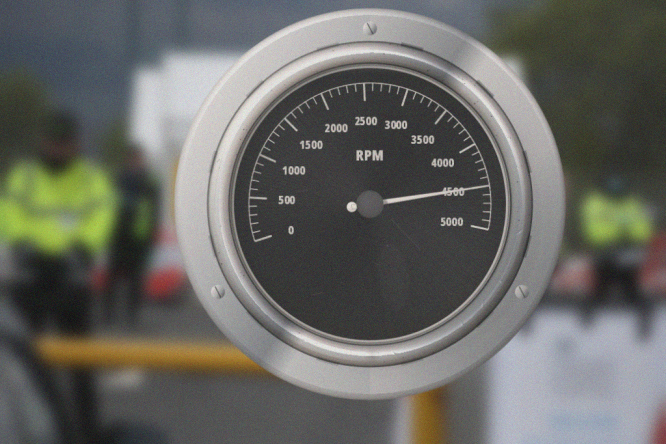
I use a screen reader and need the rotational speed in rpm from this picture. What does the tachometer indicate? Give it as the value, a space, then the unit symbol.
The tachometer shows 4500 rpm
